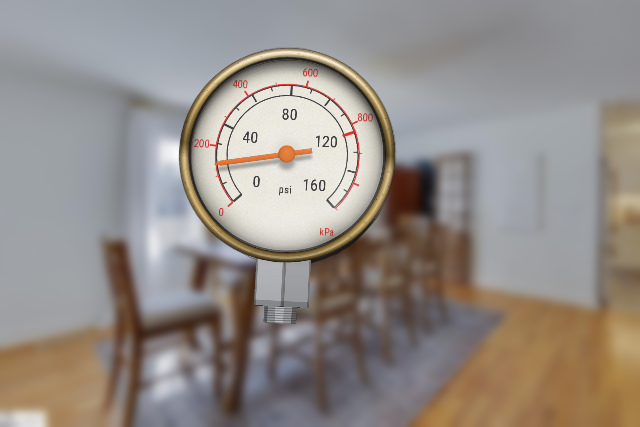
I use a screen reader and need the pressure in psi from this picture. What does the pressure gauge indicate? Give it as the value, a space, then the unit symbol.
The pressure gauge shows 20 psi
